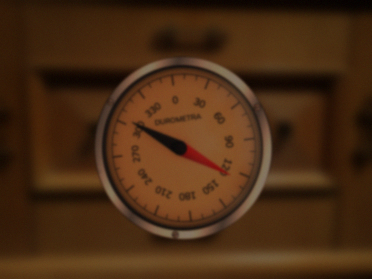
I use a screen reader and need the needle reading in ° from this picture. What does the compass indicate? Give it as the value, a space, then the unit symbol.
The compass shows 125 °
